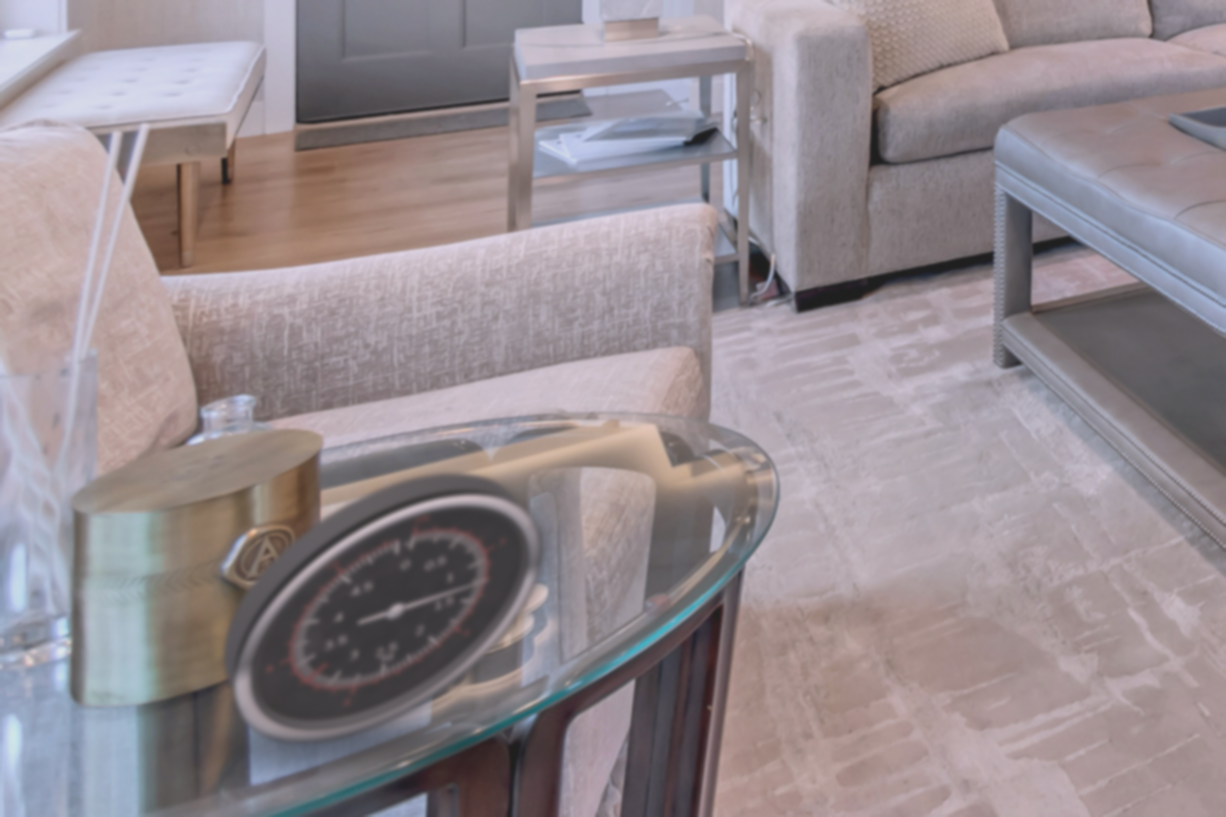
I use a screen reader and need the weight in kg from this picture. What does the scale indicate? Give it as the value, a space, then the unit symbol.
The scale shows 1.25 kg
